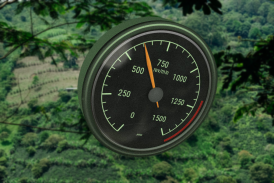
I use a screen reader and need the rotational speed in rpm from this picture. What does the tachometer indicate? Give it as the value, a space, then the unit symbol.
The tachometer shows 600 rpm
